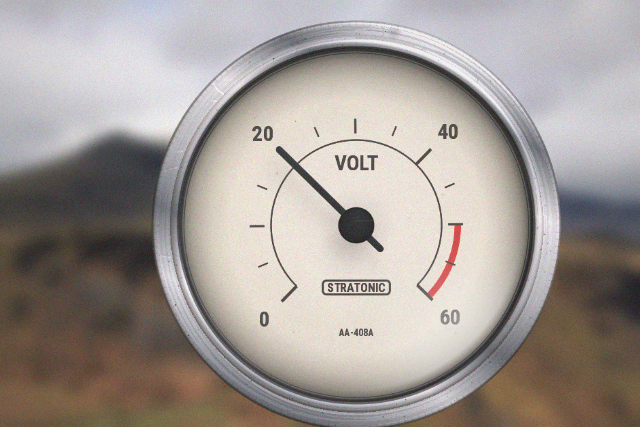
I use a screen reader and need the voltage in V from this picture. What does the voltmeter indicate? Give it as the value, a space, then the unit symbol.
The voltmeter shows 20 V
